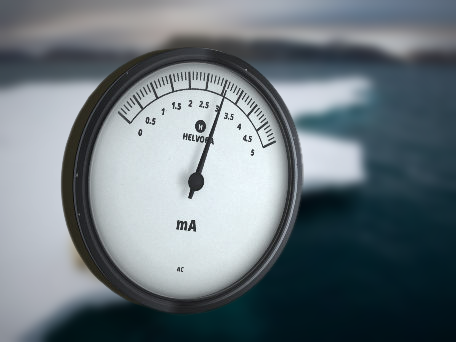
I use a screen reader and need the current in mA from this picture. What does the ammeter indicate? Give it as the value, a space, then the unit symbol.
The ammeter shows 3 mA
